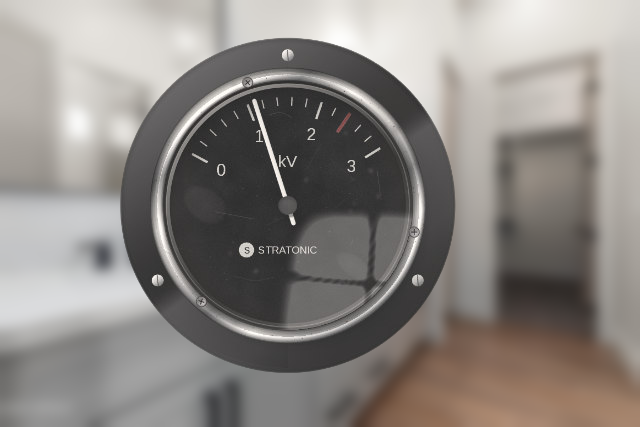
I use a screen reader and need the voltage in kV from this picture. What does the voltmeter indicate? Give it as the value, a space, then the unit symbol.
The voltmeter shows 1.1 kV
